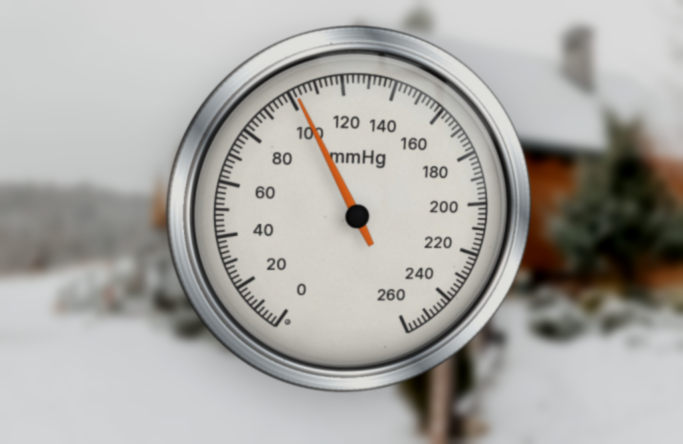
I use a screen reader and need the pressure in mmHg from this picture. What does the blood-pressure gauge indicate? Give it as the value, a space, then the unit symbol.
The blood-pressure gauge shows 102 mmHg
